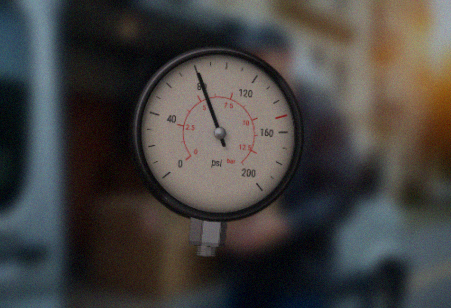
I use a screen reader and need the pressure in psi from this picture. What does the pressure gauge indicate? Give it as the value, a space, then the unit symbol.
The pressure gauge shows 80 psi
